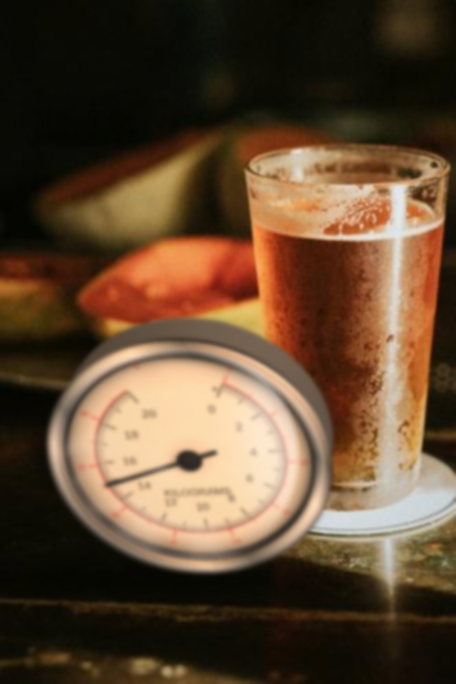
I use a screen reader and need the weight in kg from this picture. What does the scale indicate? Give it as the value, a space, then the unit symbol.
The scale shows 15 kg
